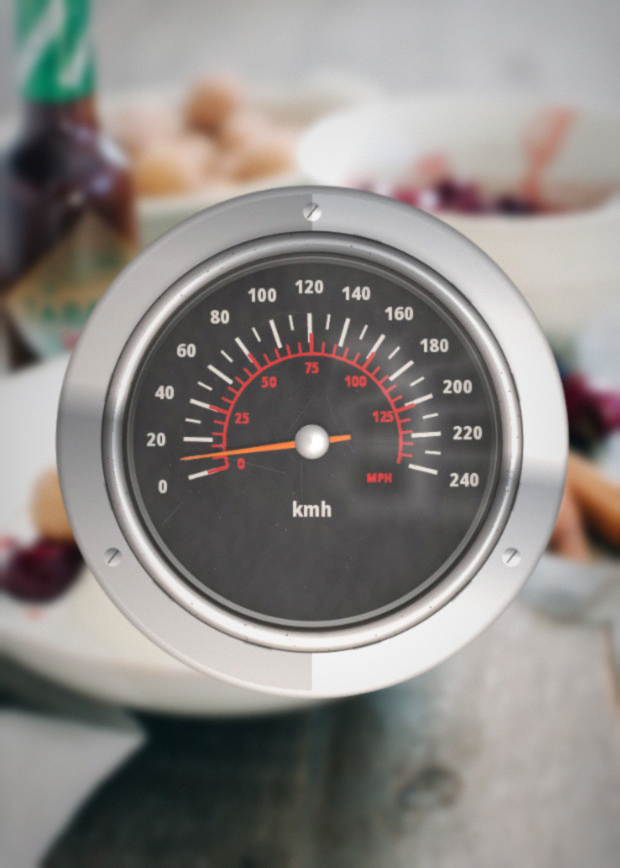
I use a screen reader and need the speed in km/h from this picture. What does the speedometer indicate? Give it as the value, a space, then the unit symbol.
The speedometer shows 10 km/h
